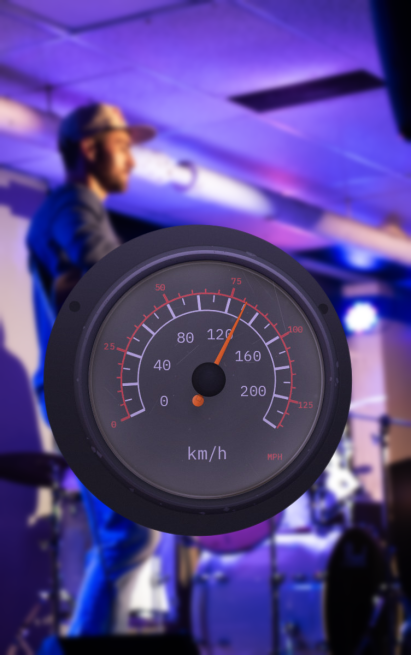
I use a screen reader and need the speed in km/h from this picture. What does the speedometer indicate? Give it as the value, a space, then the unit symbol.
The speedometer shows 130 km/h
